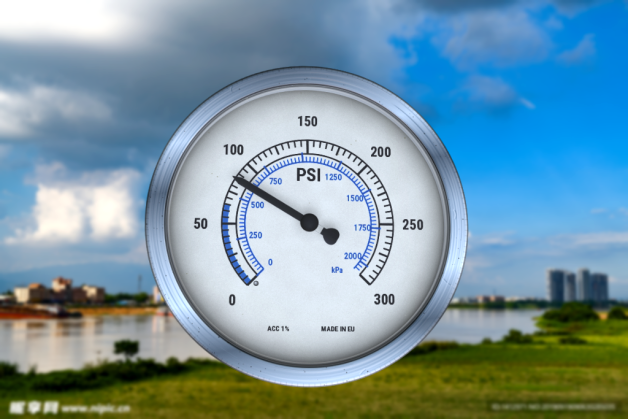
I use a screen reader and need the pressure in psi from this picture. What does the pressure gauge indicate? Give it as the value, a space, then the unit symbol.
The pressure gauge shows 85 psi
